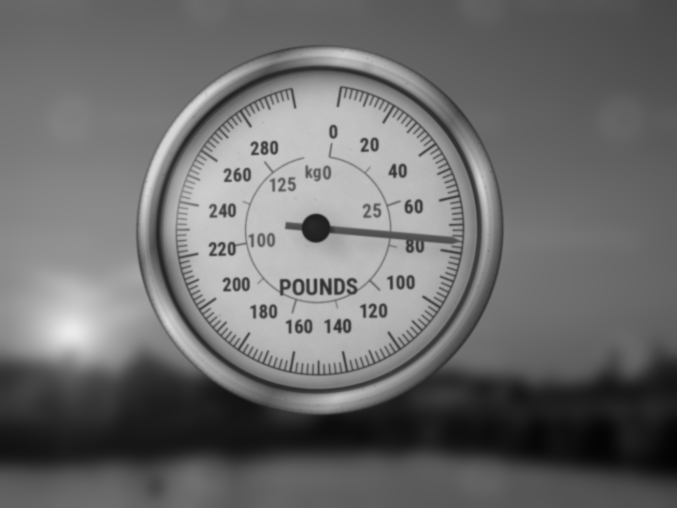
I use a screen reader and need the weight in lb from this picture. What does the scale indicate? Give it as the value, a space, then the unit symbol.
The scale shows 76 lb
